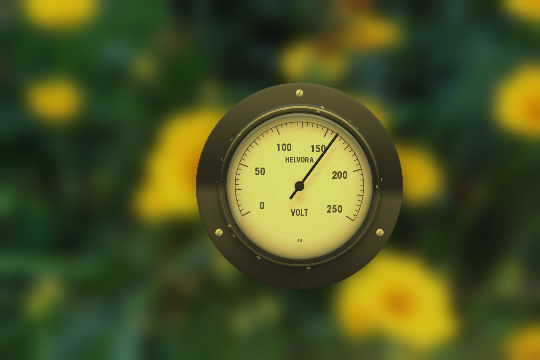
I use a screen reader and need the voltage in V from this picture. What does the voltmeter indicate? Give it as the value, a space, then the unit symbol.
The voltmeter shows 160 V
